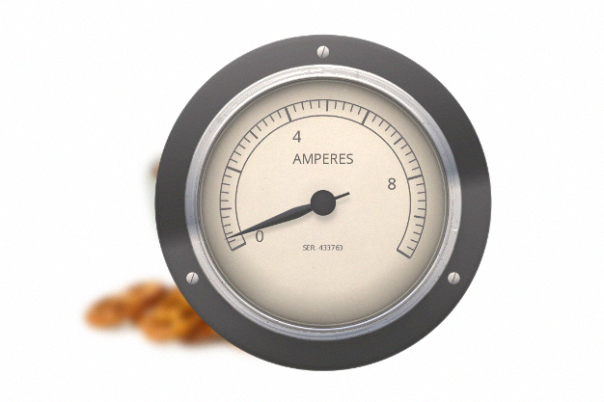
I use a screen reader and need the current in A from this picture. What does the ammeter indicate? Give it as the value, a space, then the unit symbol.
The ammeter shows 0.3 A
